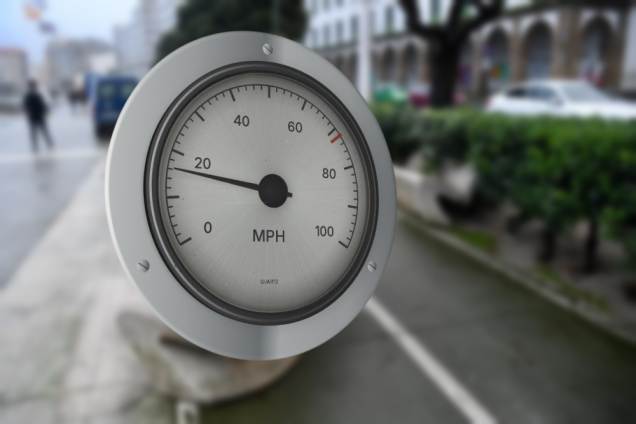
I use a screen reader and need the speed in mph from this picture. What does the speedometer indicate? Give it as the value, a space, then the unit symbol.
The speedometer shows 16 mph
